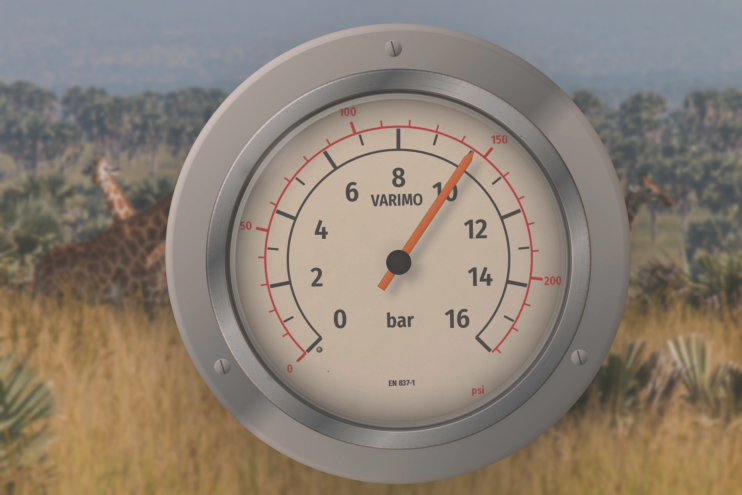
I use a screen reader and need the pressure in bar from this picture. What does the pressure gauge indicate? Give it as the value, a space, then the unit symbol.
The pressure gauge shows 10 bar
